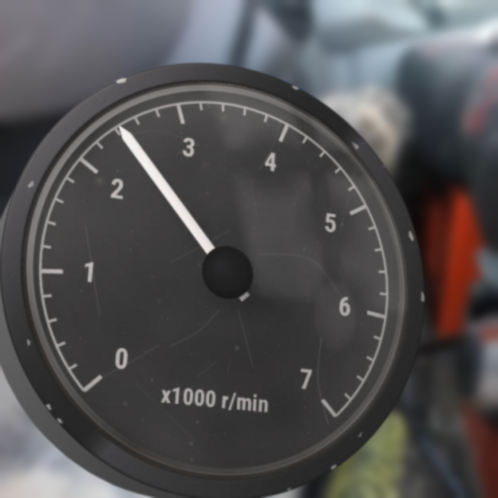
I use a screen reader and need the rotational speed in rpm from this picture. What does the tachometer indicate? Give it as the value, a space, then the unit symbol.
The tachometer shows 2400 rpm
